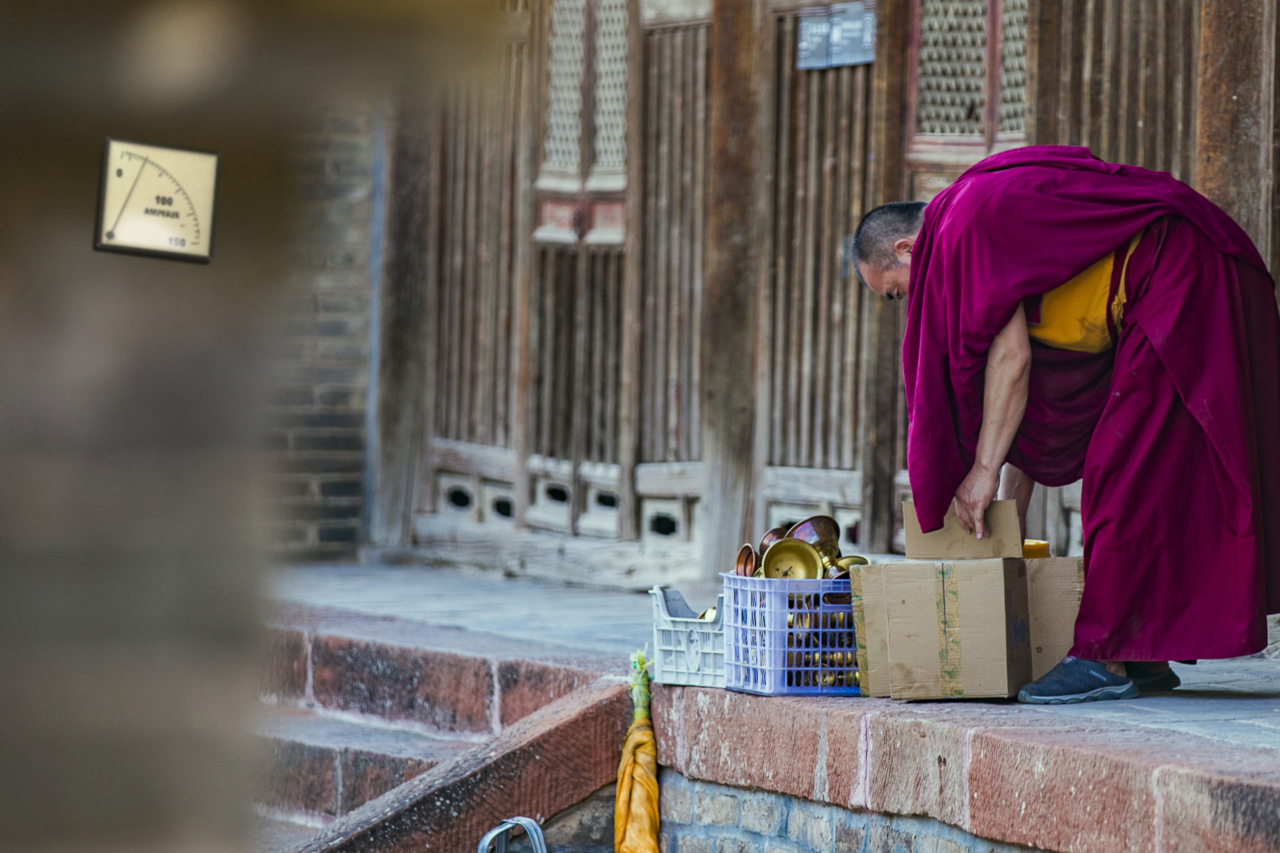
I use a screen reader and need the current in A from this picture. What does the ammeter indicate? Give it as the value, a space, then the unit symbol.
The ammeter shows 50 A
